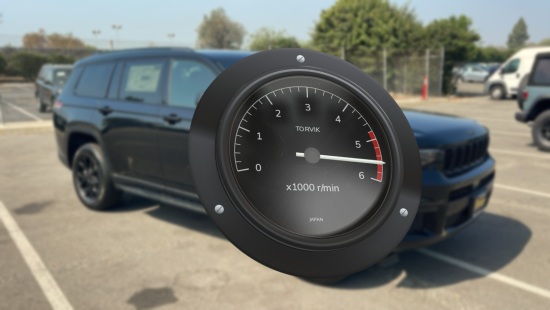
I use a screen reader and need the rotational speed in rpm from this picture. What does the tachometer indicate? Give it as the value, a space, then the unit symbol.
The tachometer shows 5600 rpm
